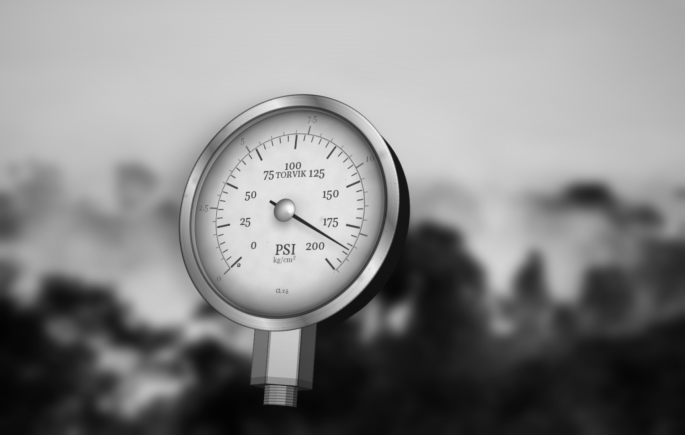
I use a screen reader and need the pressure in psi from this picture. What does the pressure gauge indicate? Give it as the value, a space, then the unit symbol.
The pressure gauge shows 187.5 psi
